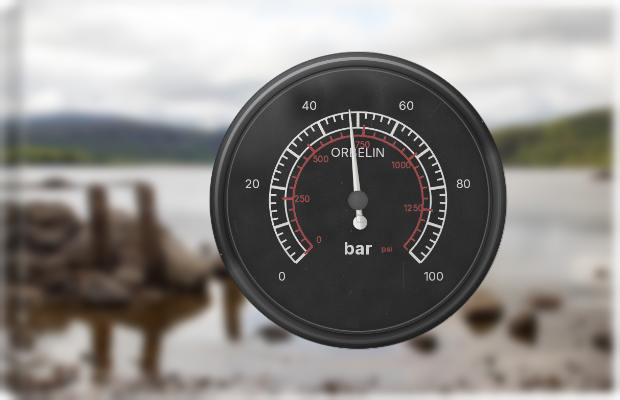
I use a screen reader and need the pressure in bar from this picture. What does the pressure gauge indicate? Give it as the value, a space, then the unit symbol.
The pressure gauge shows 48 bar
